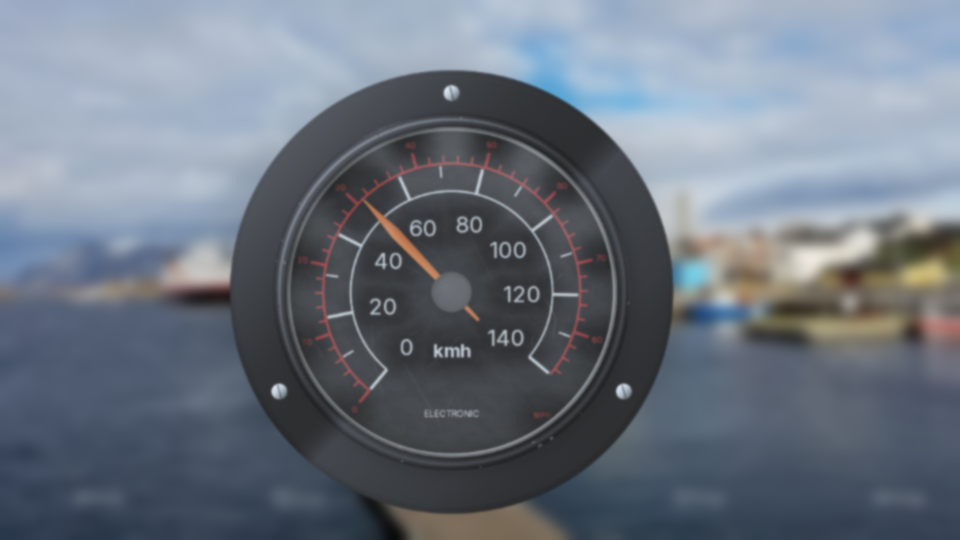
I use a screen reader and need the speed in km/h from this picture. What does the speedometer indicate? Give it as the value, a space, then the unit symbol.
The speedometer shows 50 km/h
